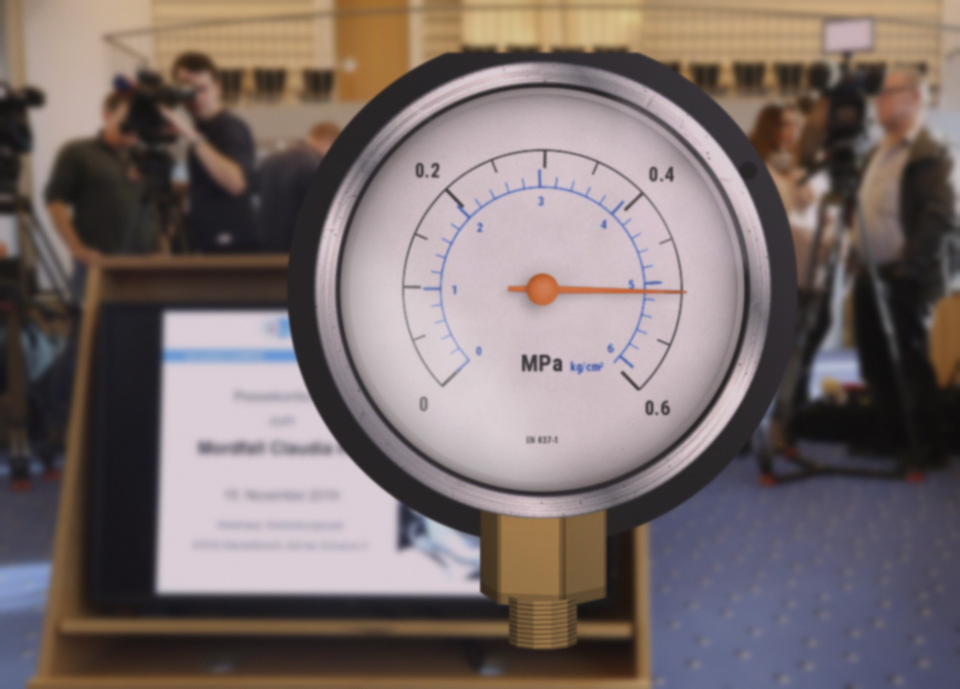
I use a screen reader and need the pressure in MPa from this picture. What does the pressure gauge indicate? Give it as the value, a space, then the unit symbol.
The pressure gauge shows 0.5 MPa
